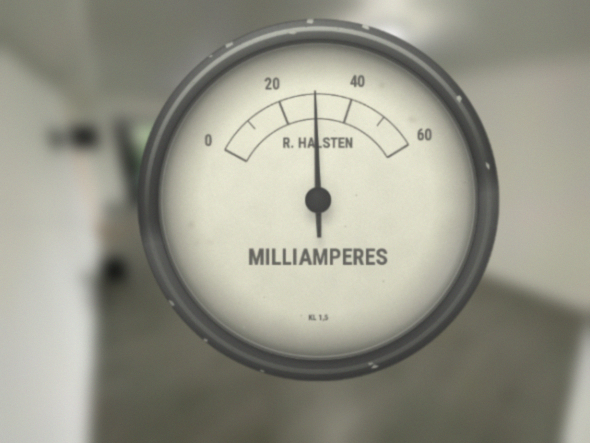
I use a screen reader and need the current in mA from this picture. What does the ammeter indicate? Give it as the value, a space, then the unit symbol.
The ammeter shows 30 mA
